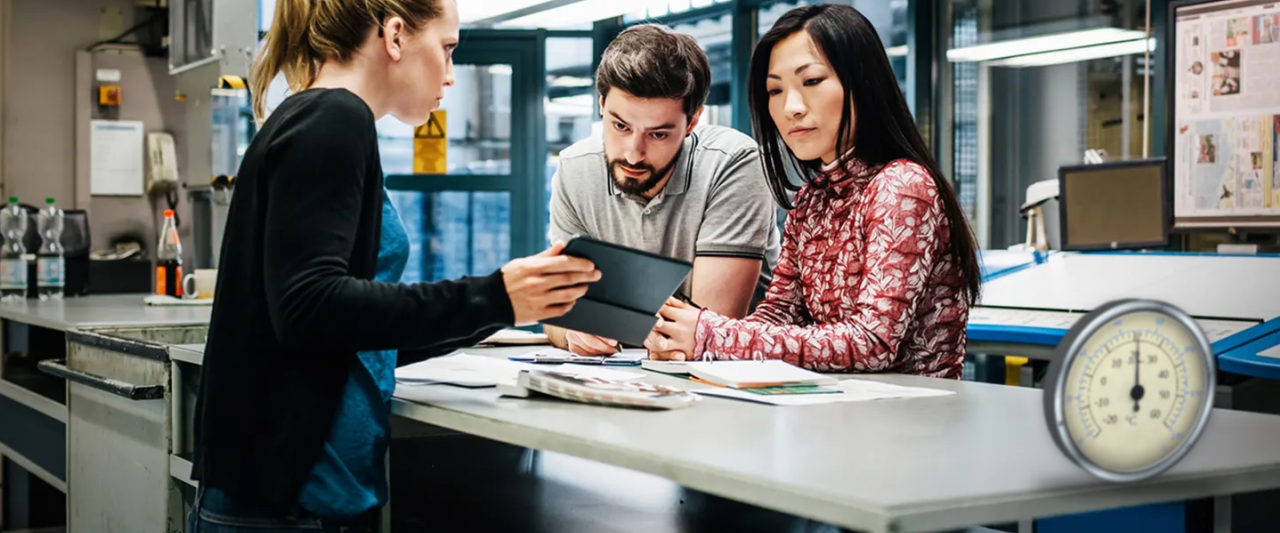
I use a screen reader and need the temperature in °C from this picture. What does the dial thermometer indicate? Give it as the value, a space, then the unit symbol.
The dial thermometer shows 20 °C
